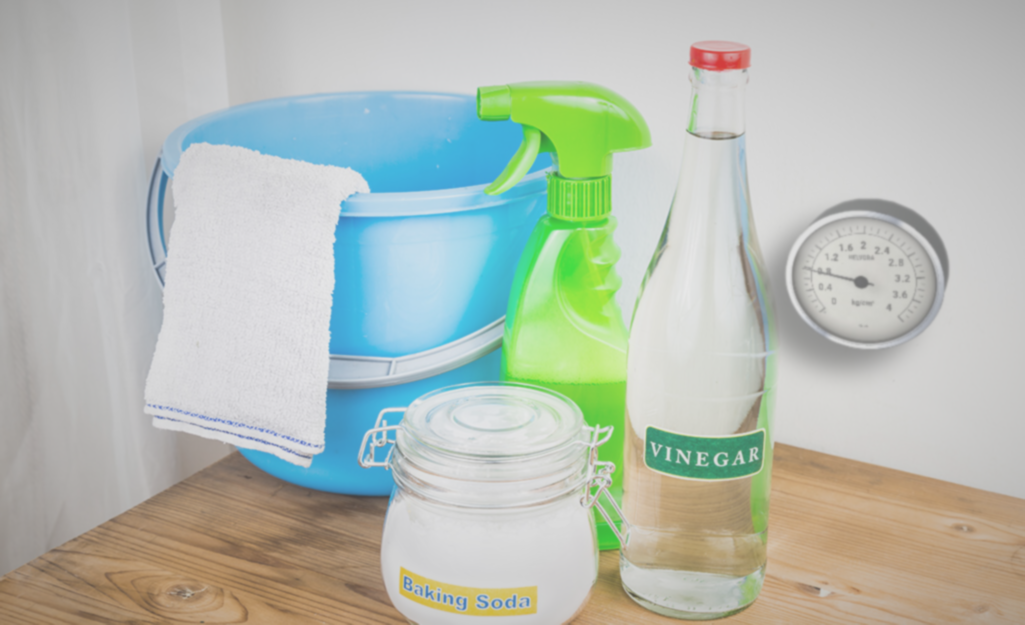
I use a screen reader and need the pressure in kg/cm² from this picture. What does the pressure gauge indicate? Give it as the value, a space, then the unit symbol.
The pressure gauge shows 0.8 kg/cm²
